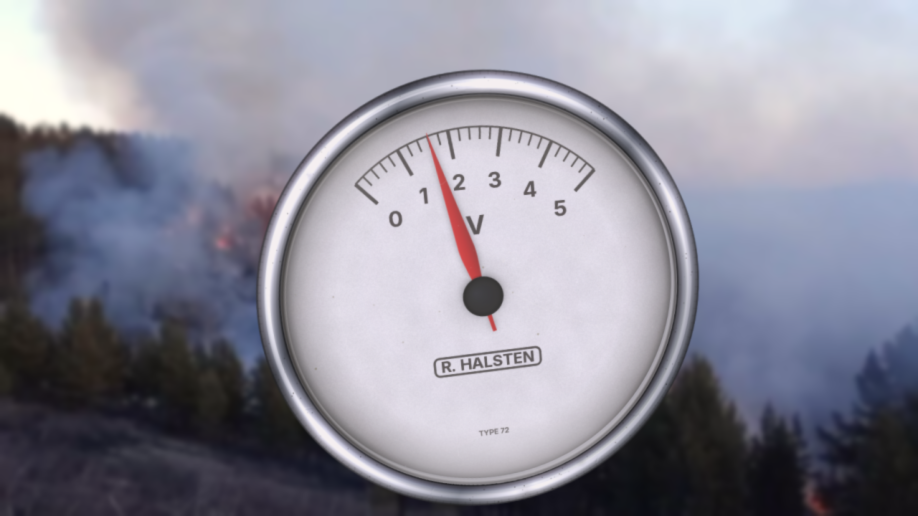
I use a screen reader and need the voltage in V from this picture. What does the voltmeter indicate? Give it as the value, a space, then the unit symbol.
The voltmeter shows 1.6 V
